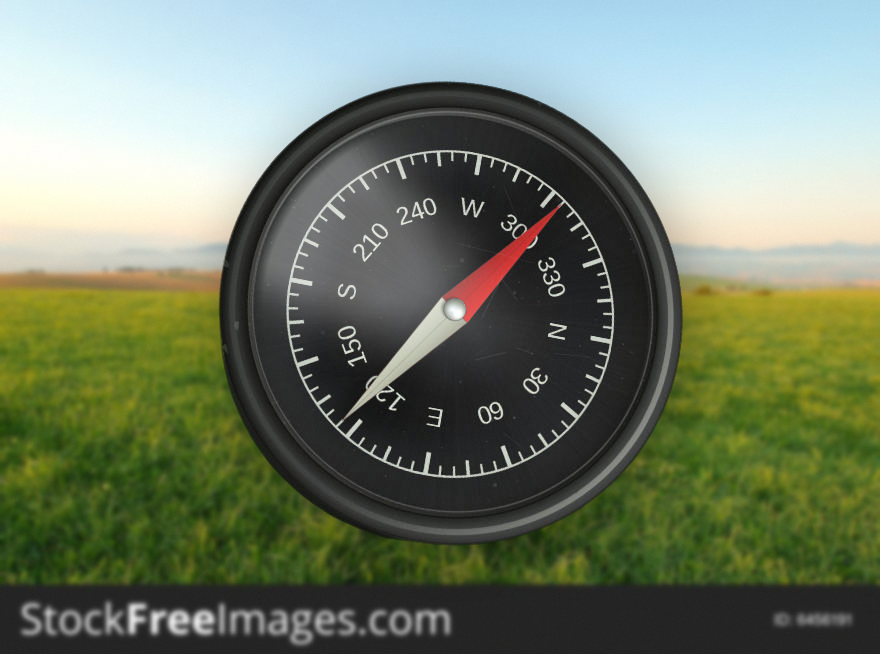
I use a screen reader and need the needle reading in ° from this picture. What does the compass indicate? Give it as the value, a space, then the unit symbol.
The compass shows 305 °
